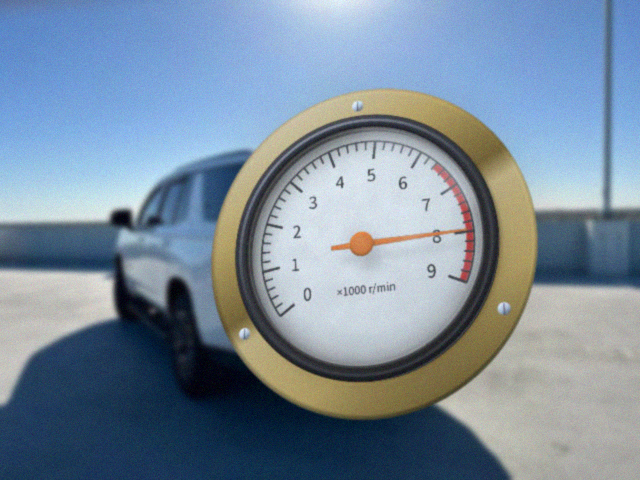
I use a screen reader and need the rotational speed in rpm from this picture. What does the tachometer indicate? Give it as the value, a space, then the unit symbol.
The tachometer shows 8000 rpm
